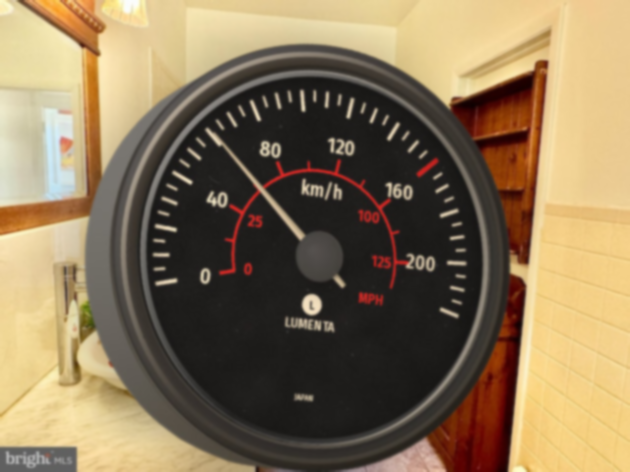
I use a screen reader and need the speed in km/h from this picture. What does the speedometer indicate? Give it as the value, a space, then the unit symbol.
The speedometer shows 60 km/h
